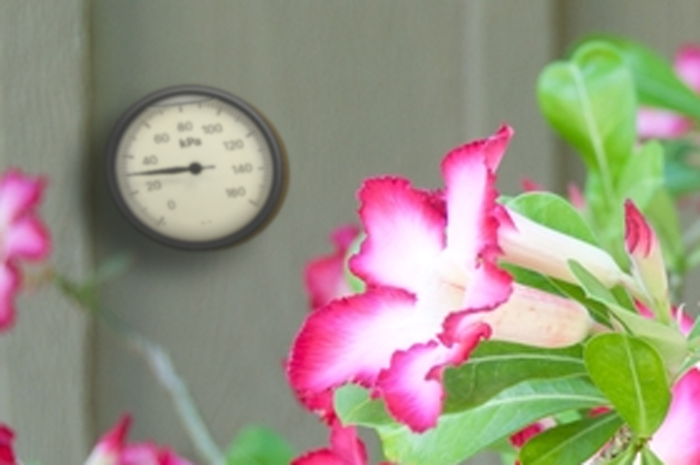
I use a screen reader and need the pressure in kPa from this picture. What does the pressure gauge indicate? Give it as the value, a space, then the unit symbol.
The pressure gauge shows 30 kPa
